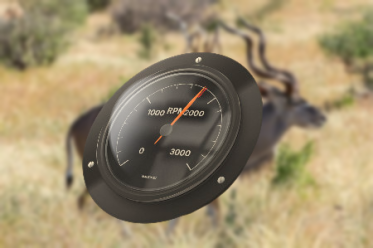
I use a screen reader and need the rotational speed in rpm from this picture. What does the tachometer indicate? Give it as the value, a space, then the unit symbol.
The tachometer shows 1800 rpm
